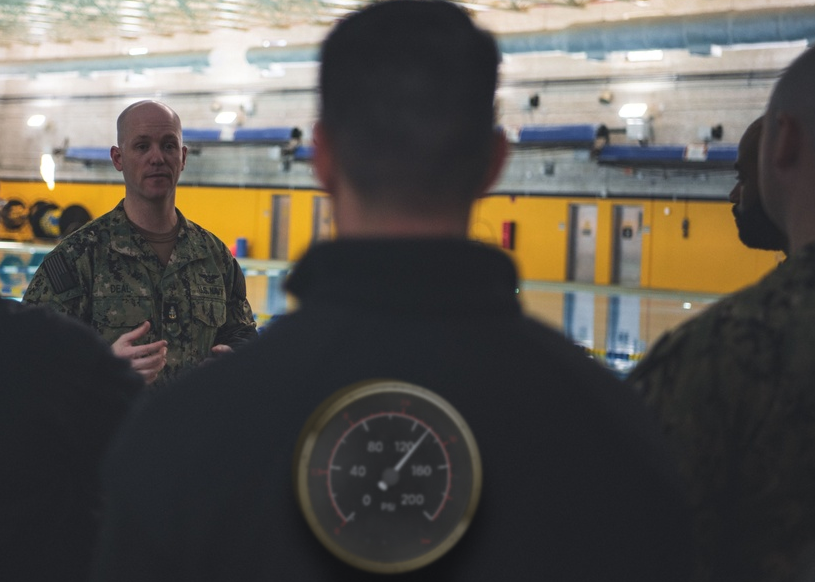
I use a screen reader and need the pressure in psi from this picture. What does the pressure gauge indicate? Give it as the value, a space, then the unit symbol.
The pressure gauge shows 130 psi
